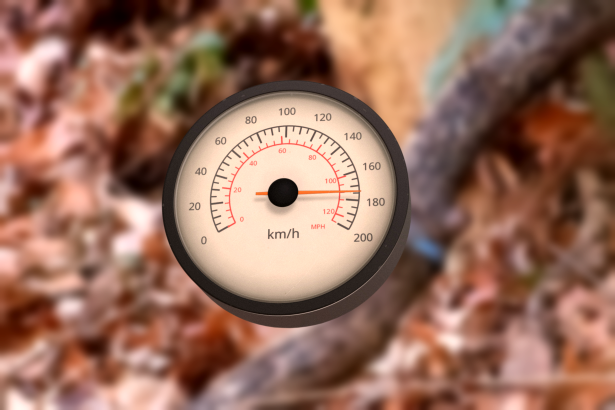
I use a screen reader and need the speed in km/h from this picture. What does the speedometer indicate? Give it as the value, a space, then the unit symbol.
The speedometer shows 175 km/h
